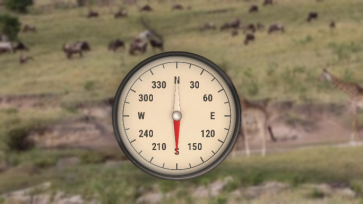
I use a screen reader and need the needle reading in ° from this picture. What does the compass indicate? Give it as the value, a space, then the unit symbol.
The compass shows 180 °
